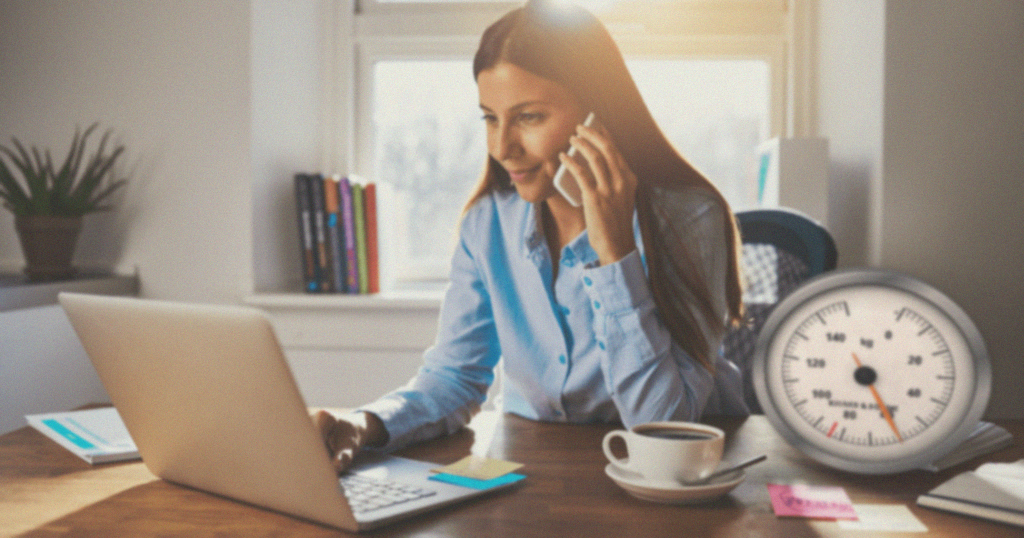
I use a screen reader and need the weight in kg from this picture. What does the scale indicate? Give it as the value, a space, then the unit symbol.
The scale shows 60 kg
